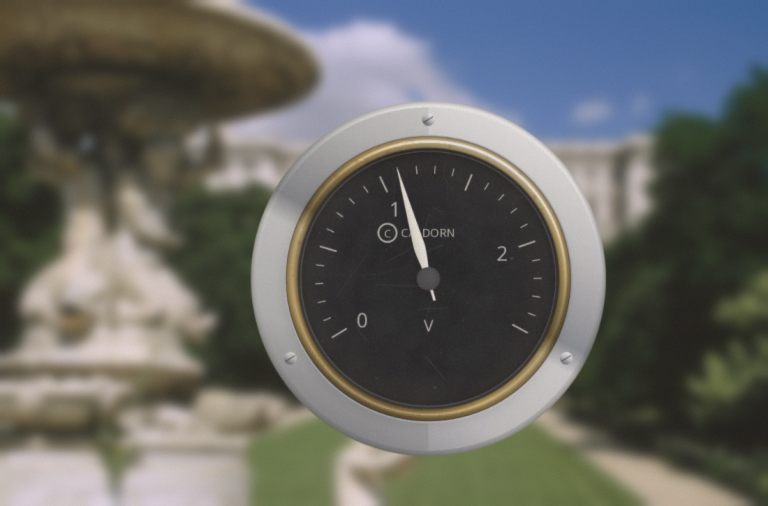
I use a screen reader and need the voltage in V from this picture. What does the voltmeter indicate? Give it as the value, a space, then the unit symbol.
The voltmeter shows 1.1 V
